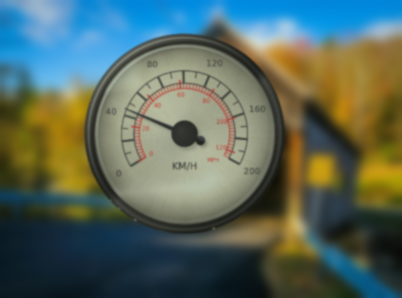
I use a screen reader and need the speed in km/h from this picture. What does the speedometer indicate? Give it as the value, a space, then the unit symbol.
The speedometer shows 45 km/h
